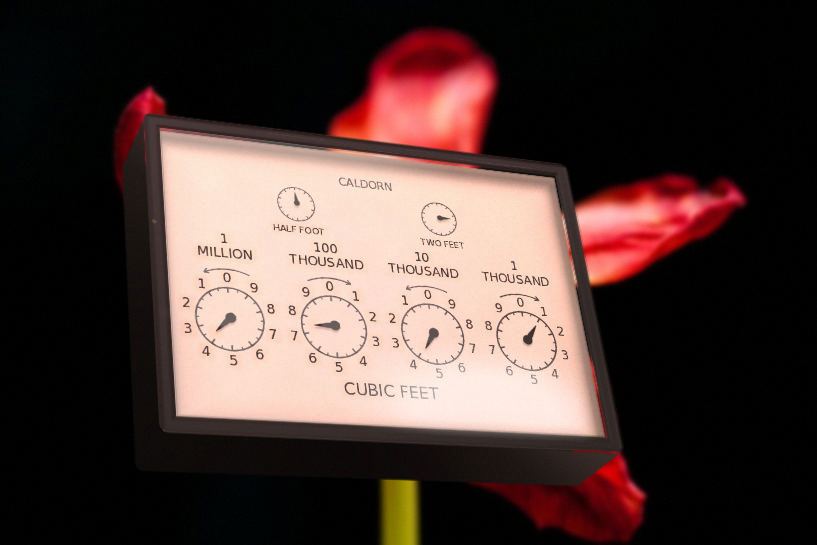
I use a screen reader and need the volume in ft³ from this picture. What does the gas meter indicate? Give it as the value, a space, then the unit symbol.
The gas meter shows 374100 ft³
